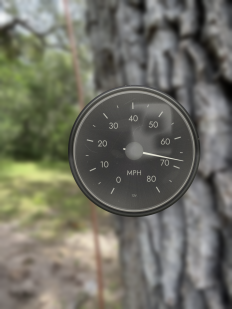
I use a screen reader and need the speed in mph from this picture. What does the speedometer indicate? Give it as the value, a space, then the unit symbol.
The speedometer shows 67.5 mph
